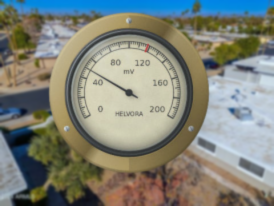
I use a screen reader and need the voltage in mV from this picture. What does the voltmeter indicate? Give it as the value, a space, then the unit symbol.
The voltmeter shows 50 mV
